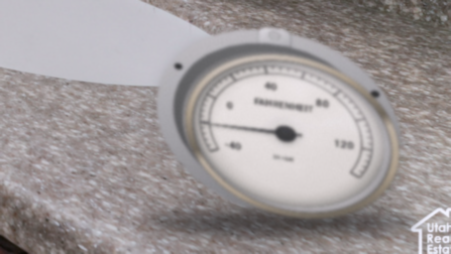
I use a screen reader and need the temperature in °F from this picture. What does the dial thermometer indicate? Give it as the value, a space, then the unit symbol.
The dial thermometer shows -20 °F
